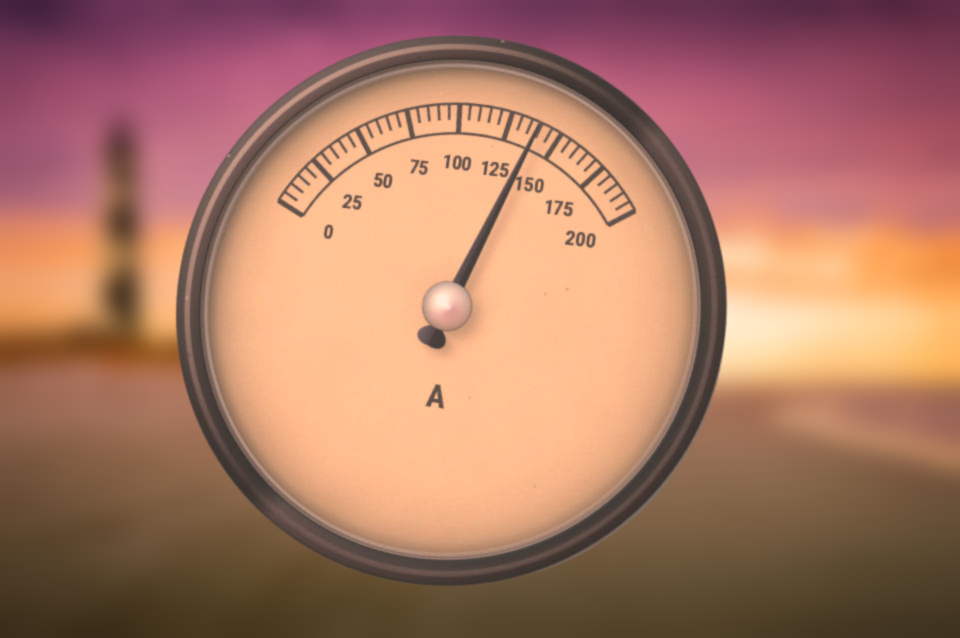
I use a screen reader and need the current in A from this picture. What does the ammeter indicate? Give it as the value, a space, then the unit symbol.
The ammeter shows 140 A
